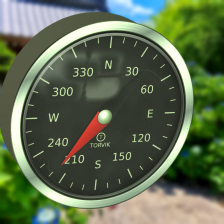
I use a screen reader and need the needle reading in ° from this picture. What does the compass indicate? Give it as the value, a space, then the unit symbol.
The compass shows 220 °
